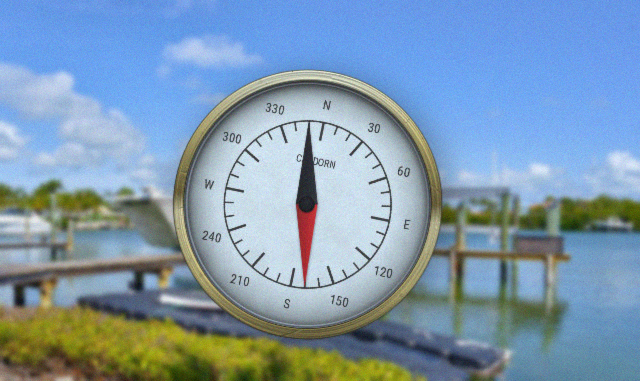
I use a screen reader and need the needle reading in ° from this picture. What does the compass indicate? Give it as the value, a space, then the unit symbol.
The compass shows 170 °
